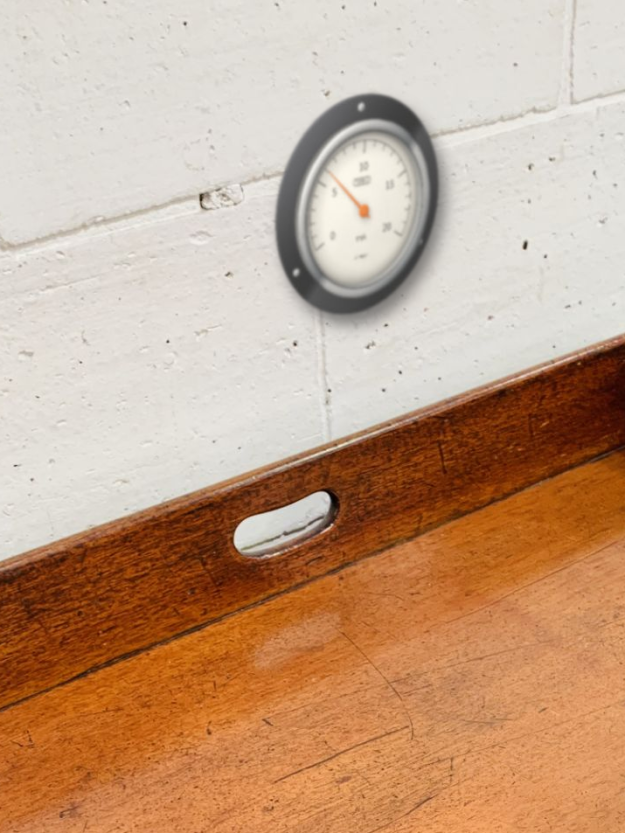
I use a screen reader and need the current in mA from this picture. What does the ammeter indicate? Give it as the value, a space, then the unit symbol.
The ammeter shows 6 mA
